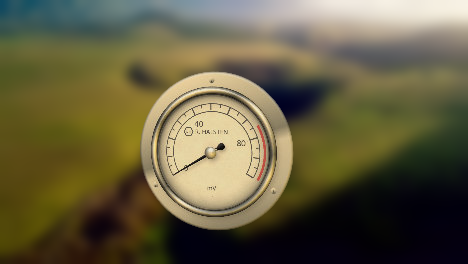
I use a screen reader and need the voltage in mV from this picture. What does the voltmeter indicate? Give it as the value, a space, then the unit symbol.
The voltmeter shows 0 mV
